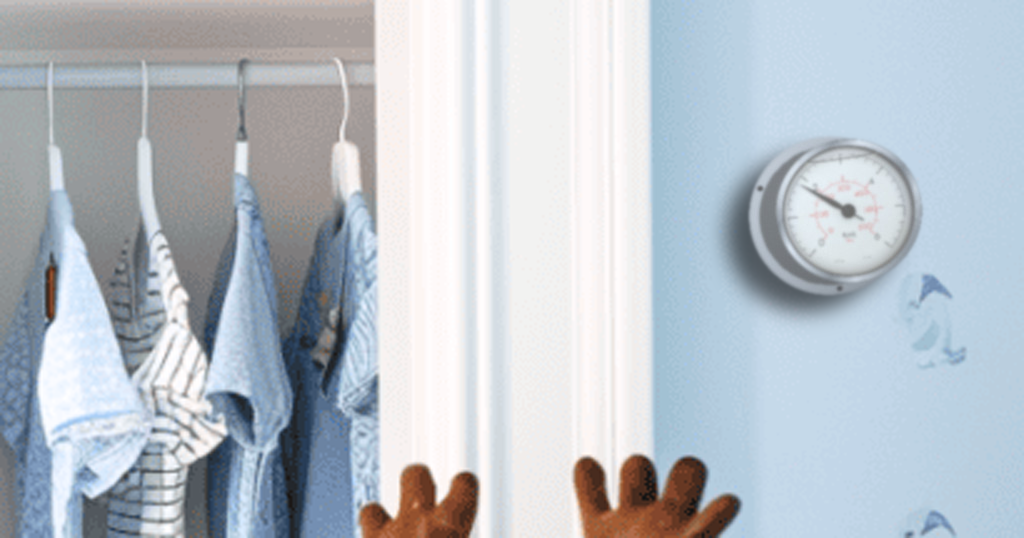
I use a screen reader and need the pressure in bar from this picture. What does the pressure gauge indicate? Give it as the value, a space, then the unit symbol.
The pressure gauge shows 1.8 bar
